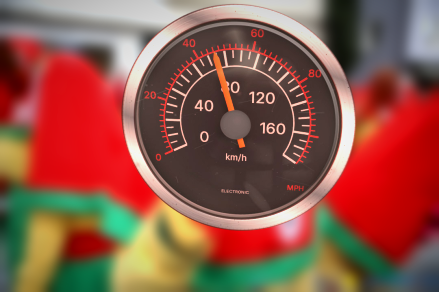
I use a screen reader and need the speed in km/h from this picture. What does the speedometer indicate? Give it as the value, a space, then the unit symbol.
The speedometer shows 75 km/h
